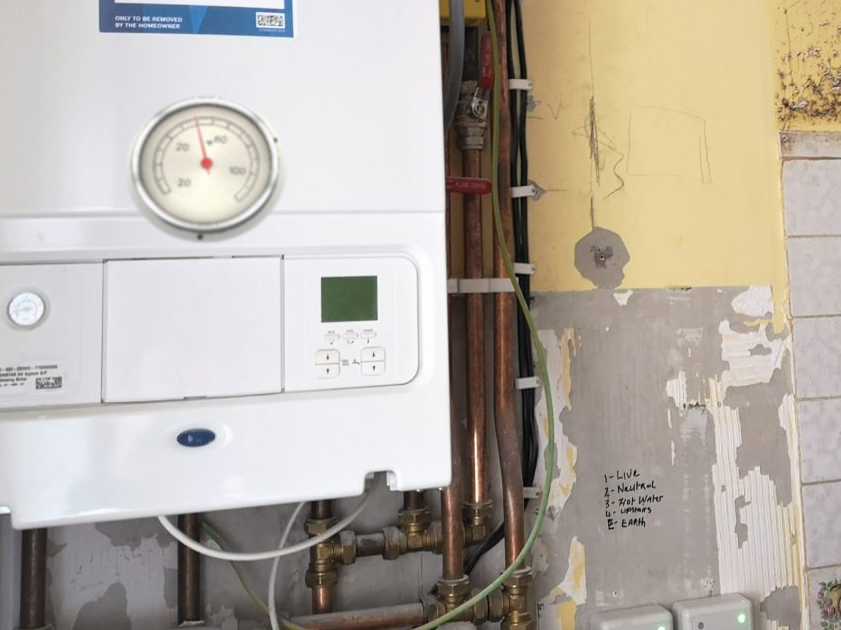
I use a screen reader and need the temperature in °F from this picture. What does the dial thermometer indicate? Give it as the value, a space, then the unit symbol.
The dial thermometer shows 40 °F
